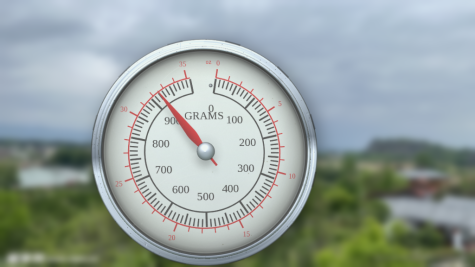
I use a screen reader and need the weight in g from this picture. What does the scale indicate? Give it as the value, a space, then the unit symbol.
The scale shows 920 g
